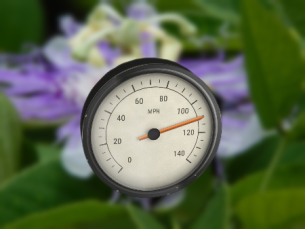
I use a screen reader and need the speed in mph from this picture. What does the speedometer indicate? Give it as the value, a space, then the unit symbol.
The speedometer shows 110 mph
